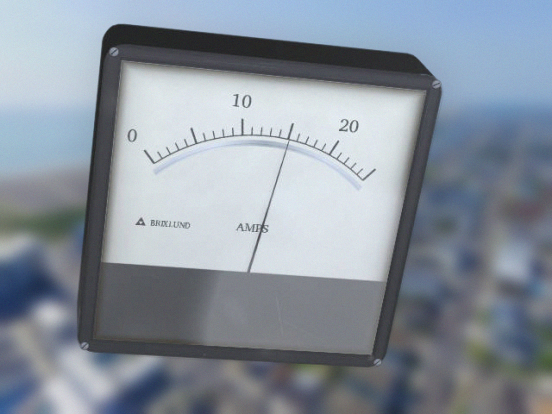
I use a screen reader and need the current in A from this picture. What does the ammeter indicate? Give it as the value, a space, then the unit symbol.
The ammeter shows 15 A
